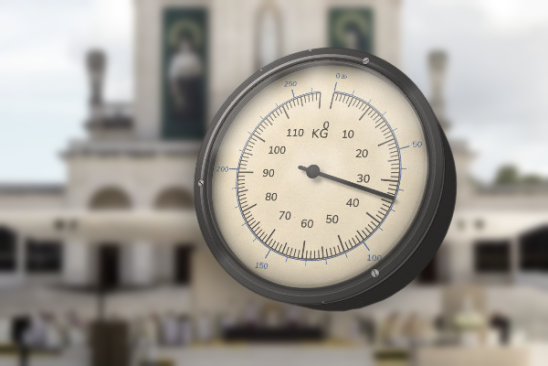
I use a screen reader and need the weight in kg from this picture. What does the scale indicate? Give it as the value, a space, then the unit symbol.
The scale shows 34 kg
